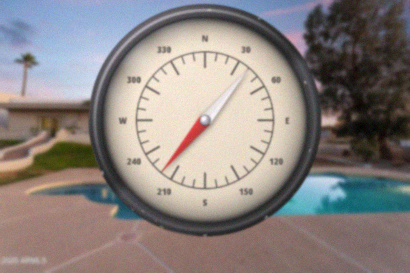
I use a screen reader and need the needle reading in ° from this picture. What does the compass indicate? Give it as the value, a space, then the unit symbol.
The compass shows 220 °
